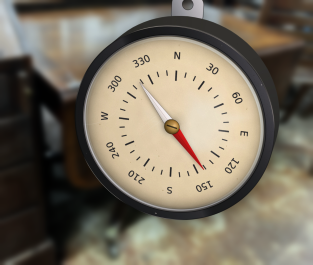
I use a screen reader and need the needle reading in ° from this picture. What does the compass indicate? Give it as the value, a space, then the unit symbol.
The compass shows 140 °
